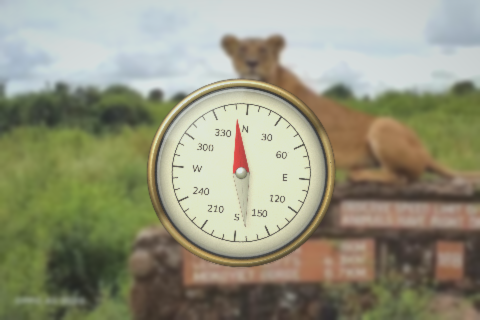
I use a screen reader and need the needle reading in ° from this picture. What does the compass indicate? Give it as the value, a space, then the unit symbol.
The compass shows 350 °
